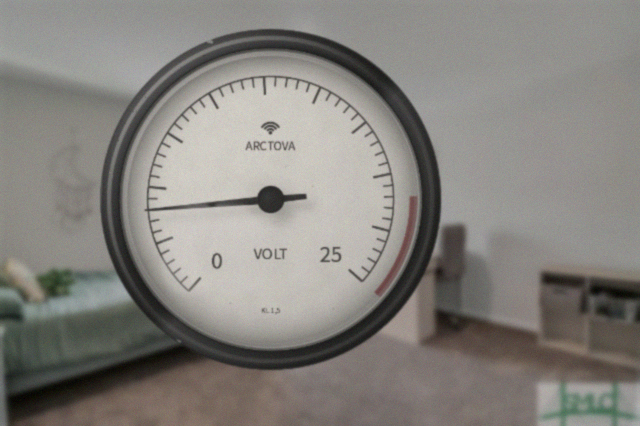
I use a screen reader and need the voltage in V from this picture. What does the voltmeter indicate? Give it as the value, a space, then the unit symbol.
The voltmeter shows 4 V
